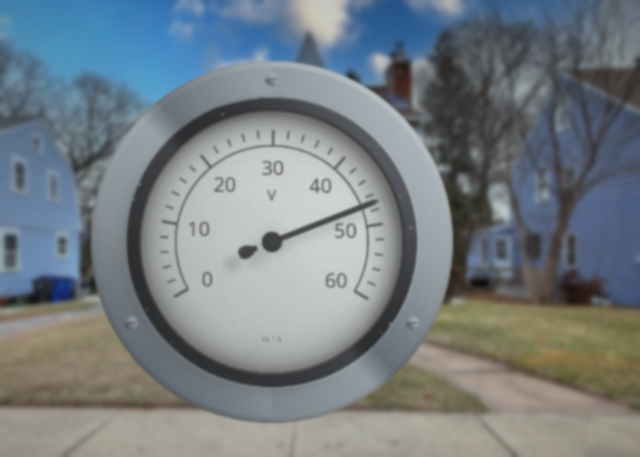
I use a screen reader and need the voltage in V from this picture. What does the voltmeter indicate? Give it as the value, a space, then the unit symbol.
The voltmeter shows 47 V
